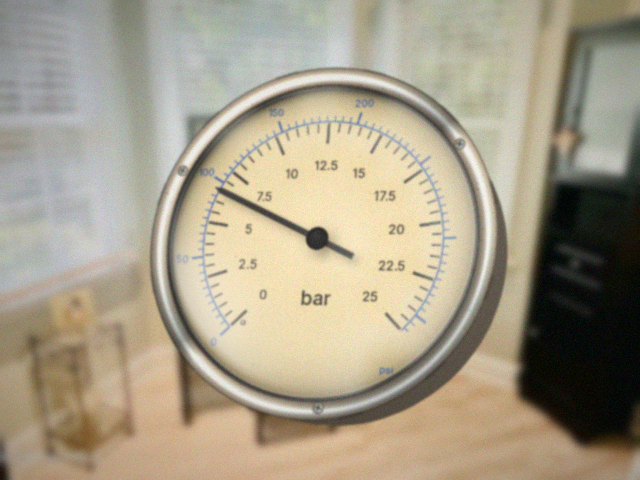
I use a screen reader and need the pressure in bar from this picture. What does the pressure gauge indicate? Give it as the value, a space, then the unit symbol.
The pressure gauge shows 6.5 bar
